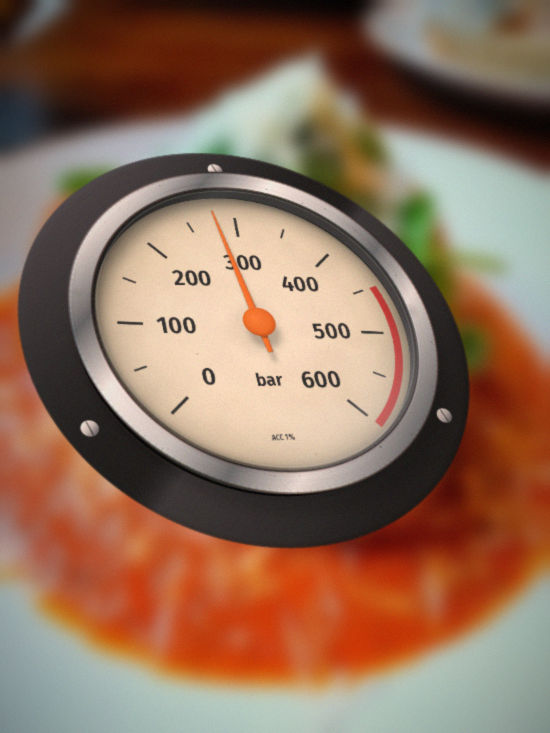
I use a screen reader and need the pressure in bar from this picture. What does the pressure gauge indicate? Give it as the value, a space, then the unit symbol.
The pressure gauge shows 275 bar
